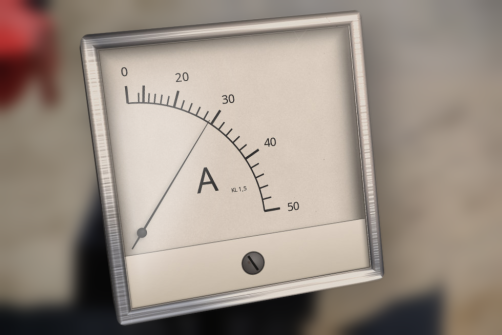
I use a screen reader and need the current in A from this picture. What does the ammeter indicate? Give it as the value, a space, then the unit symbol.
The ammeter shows 29 A
